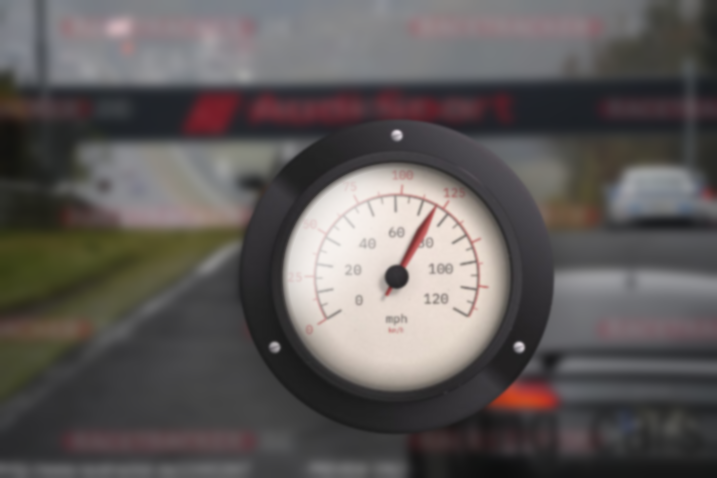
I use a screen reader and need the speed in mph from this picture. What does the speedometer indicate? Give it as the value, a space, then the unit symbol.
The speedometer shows 75 mph
